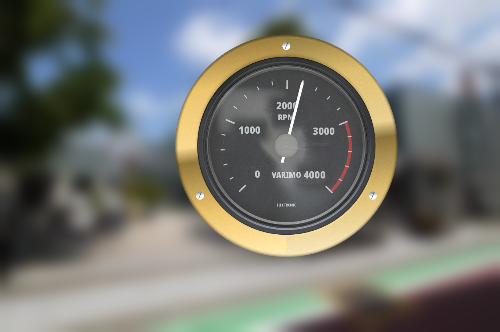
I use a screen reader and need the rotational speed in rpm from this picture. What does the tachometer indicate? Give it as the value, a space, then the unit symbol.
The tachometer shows 2200 rpm
